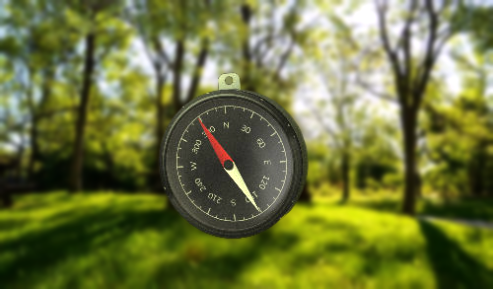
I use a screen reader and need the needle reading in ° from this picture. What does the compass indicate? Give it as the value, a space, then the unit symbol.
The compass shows 330 °
